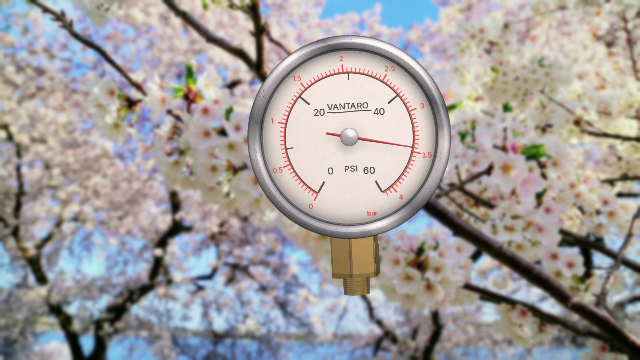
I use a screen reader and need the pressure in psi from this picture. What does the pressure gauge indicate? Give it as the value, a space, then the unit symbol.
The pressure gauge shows 50 psi
